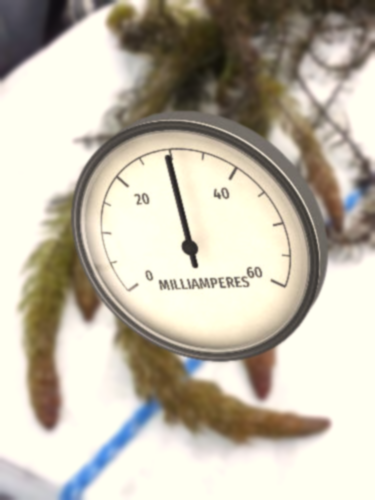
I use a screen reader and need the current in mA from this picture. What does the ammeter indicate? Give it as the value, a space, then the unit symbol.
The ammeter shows 30 mA
